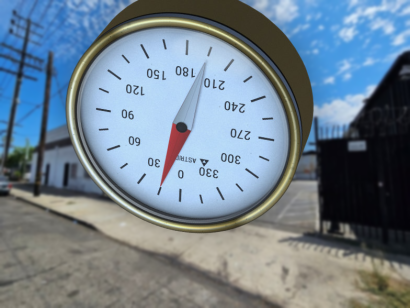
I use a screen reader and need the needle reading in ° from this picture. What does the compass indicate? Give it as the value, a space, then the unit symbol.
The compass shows 15 °
